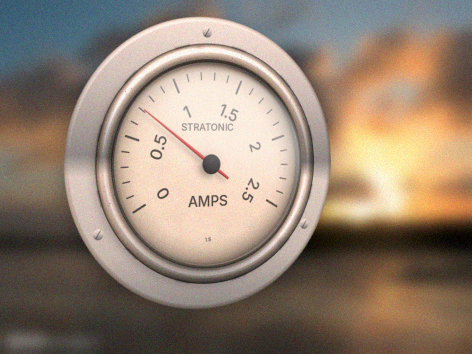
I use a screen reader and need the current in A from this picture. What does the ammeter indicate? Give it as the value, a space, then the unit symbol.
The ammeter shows 0.7 A
